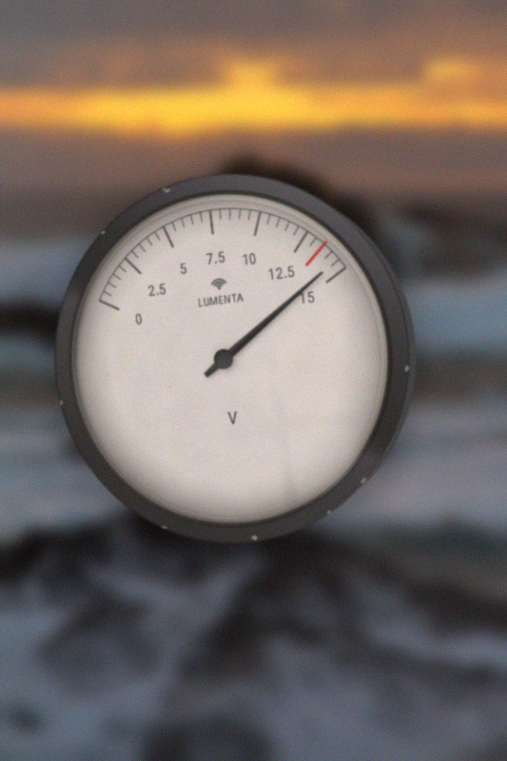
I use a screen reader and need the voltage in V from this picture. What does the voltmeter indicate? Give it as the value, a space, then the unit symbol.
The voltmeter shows 14.5 V
